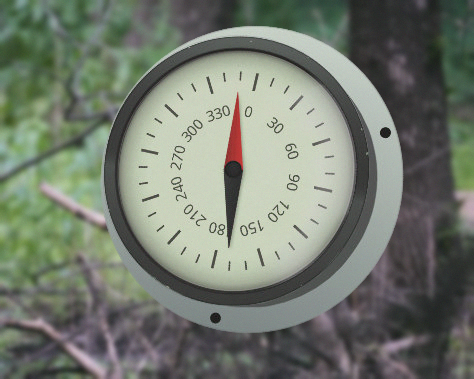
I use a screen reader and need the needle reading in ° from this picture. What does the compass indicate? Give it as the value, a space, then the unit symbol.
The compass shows 350 °
